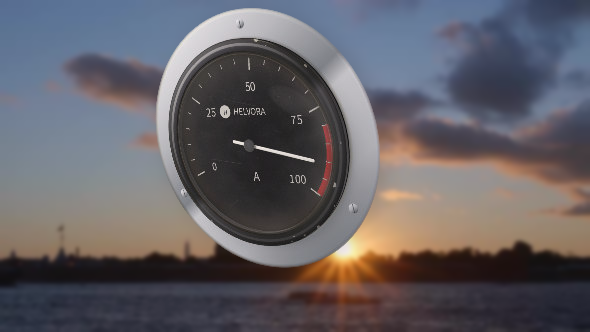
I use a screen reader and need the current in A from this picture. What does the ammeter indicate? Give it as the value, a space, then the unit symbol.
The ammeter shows 90 A
